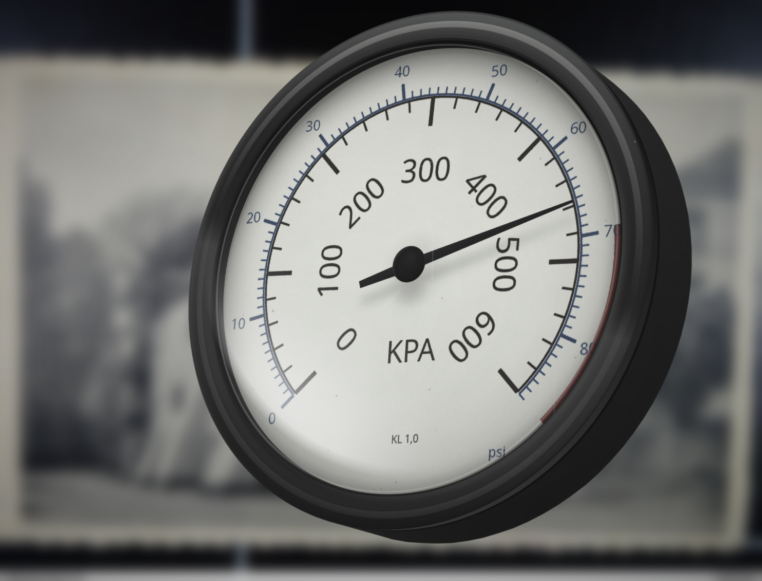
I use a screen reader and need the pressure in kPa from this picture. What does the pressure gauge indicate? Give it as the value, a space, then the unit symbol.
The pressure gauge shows 460 kPa
